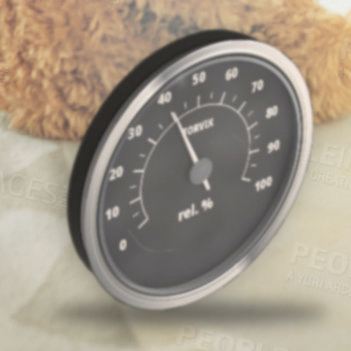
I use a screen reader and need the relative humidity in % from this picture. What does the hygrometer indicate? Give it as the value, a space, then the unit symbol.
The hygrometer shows 40 %
